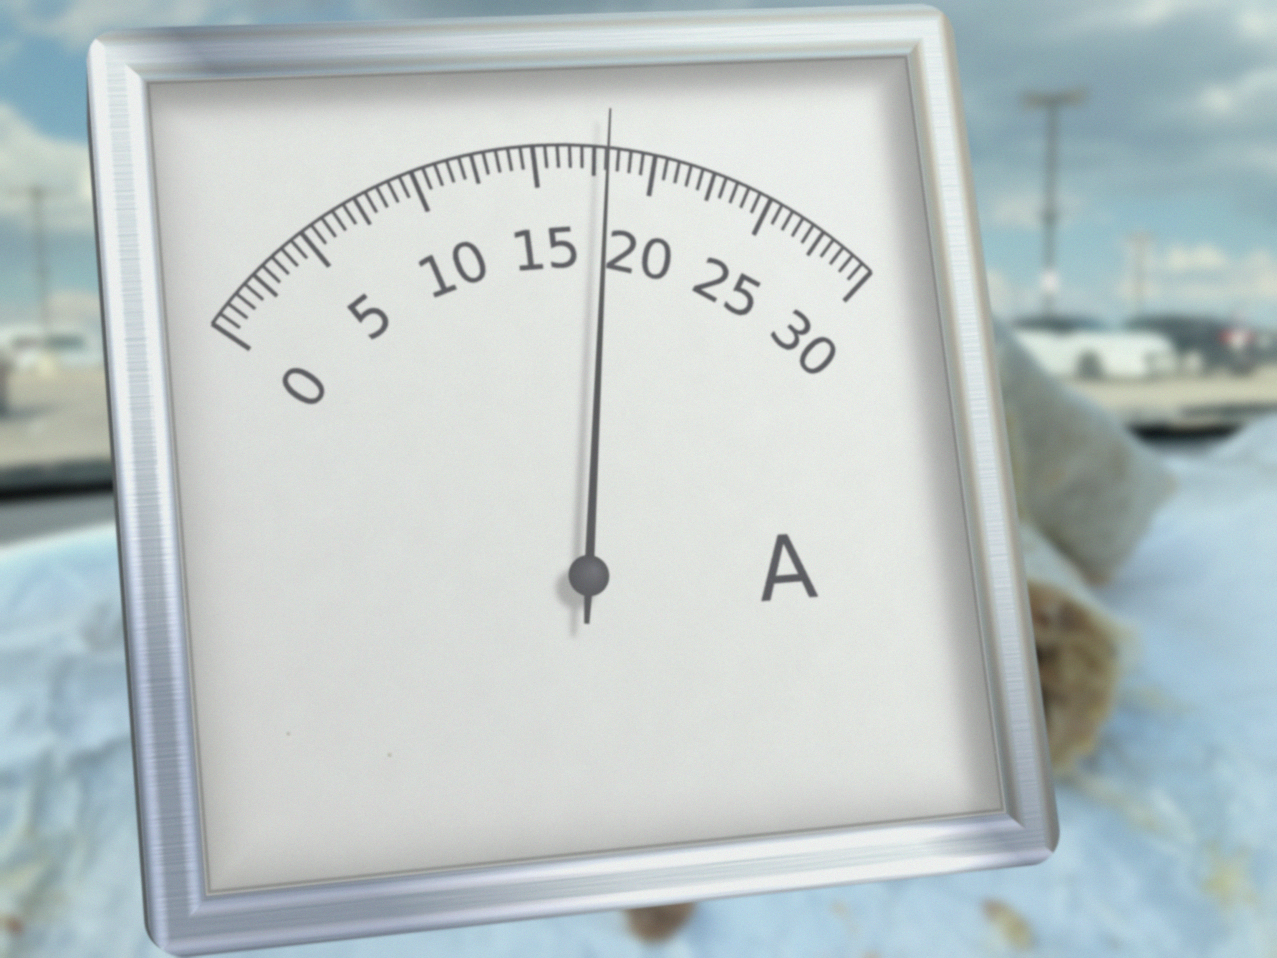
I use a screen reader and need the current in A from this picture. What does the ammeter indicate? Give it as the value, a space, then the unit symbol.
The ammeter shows 18 A
